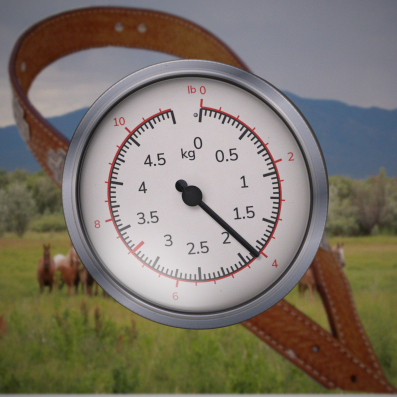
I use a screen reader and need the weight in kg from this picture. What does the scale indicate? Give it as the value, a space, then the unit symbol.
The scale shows 1.85 kg
